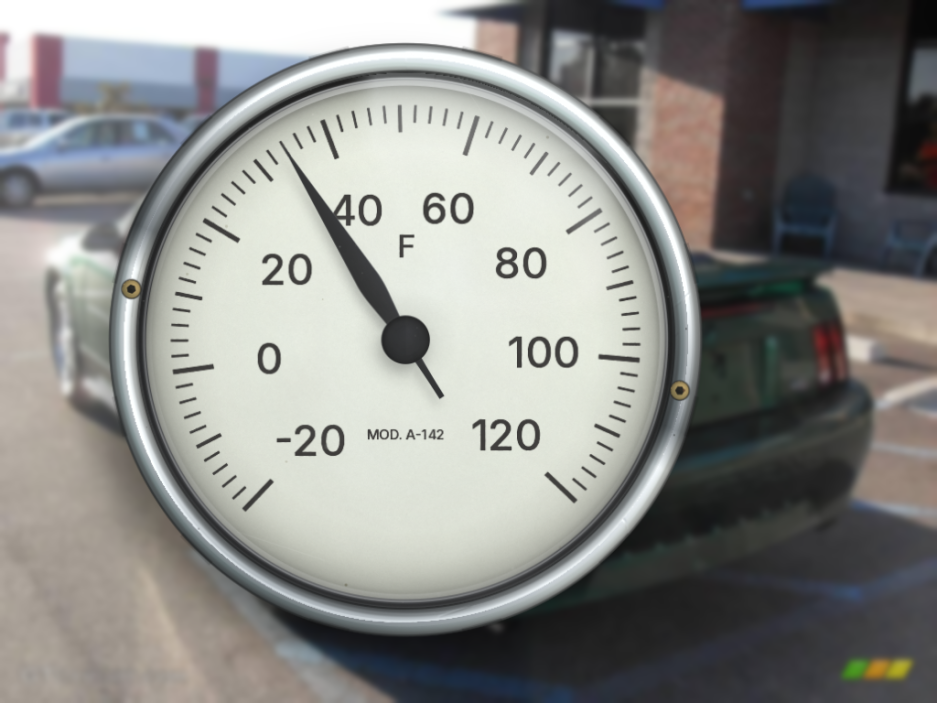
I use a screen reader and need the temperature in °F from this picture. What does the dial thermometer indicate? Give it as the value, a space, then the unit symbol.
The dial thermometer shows 34 °F
